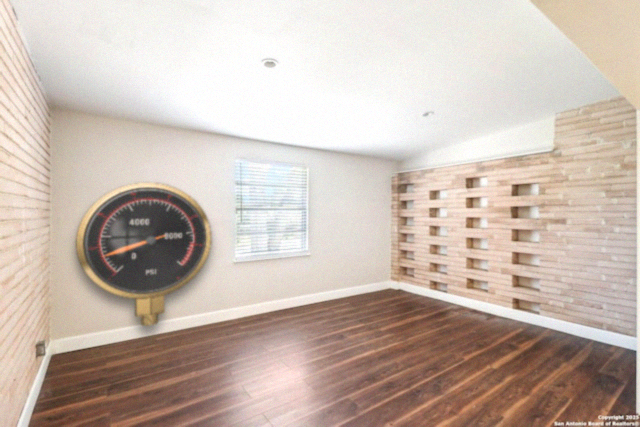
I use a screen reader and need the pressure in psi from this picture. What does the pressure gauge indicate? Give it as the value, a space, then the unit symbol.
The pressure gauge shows 1000 psi
